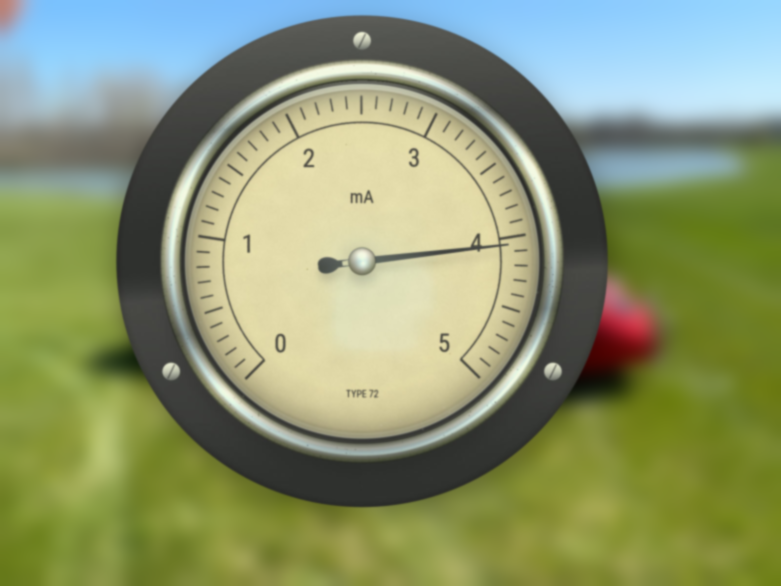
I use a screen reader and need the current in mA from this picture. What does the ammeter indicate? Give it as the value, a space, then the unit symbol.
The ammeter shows 4.05 mA
